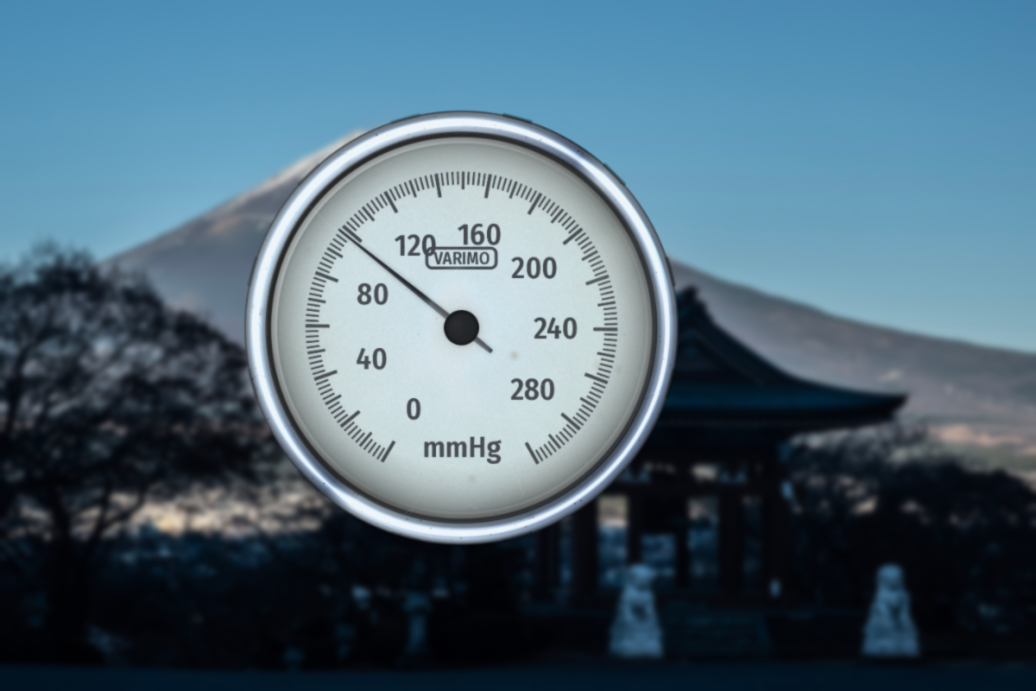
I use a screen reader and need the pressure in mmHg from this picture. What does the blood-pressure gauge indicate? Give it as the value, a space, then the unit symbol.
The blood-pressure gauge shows 98 mmHg
